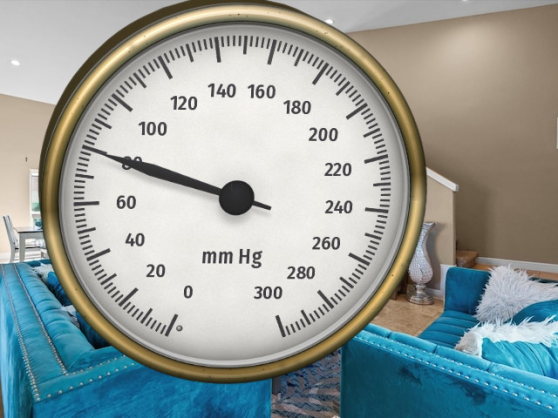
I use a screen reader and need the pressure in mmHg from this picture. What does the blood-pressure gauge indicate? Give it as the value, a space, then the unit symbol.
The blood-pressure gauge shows 80 mmHg
